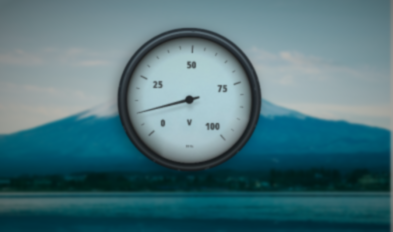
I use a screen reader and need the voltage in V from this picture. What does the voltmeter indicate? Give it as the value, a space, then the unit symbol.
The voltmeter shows 10 V
